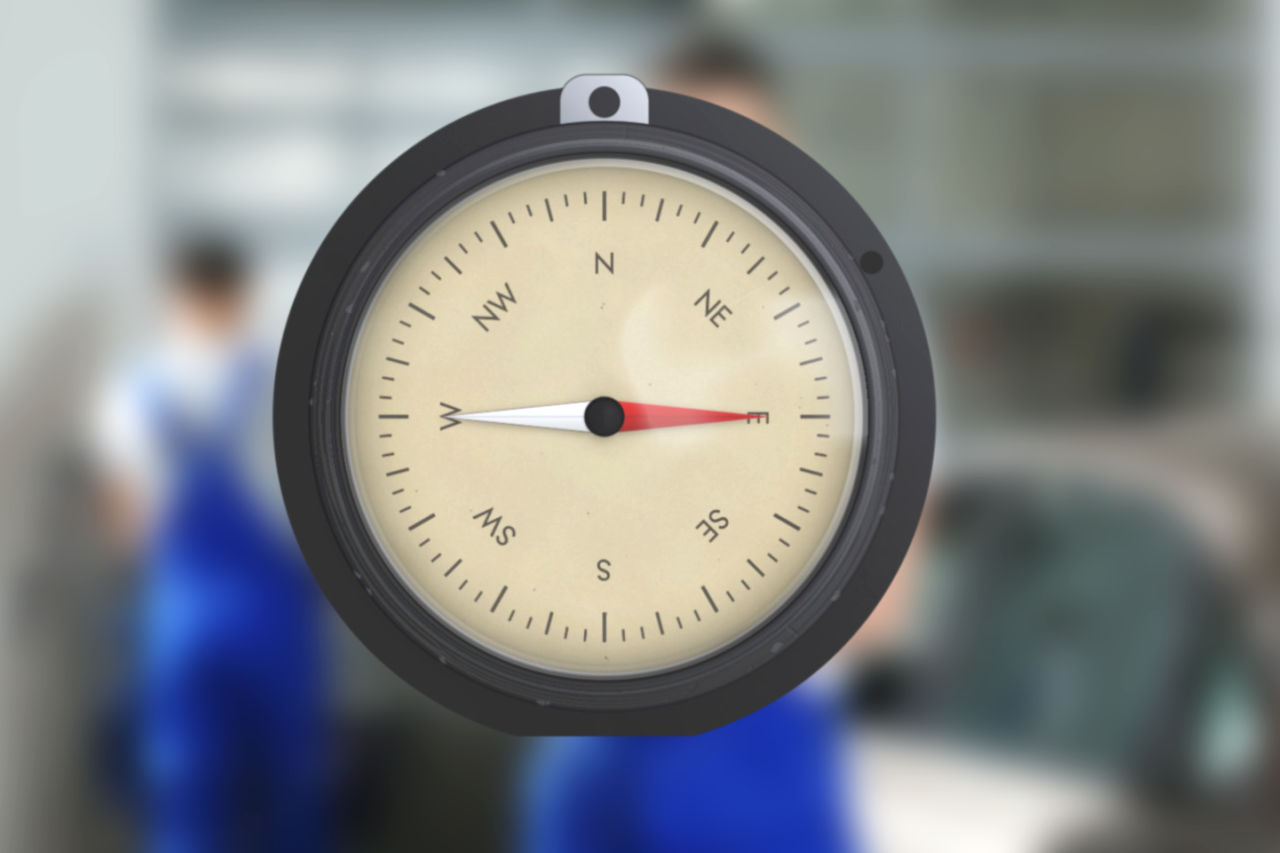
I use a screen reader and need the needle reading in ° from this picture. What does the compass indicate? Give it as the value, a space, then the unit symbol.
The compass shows 90 °
